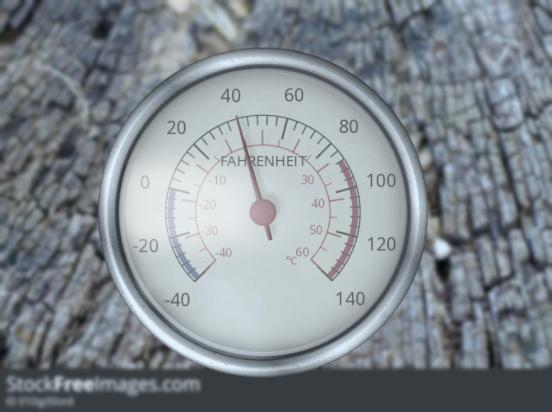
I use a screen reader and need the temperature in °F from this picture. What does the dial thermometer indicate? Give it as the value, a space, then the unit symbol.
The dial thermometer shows 40 °F
